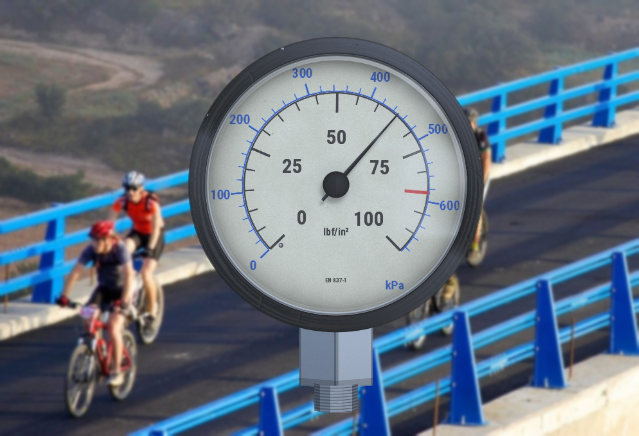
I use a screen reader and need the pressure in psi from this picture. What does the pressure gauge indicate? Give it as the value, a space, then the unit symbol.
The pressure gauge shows 65 psi
